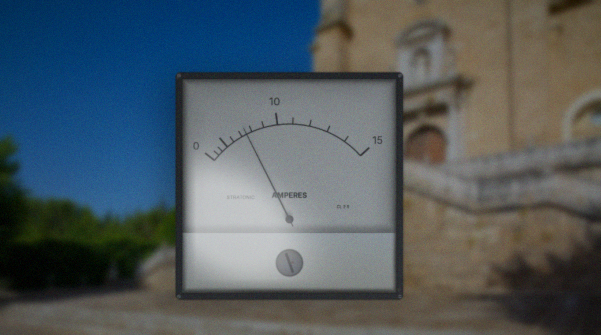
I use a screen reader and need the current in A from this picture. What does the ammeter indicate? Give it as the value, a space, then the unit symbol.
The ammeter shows 7.5 A
